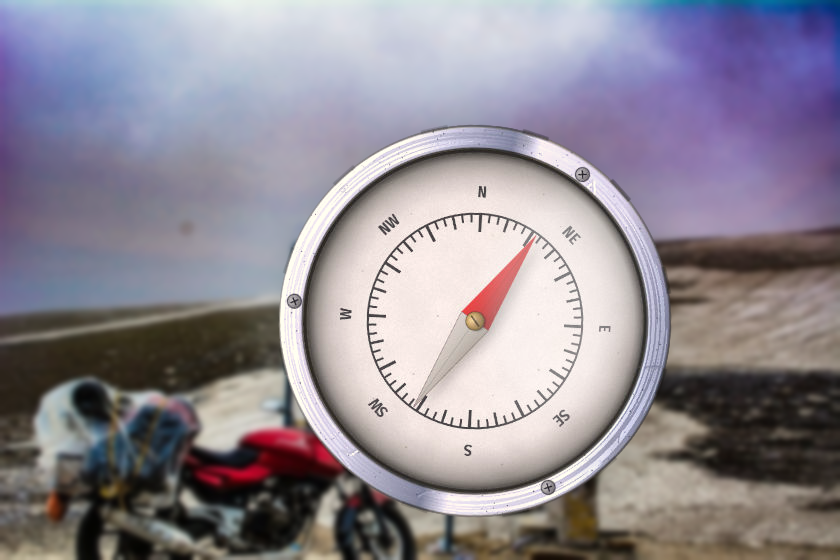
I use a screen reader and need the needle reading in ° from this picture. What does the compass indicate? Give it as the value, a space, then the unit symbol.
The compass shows 32.5 °
